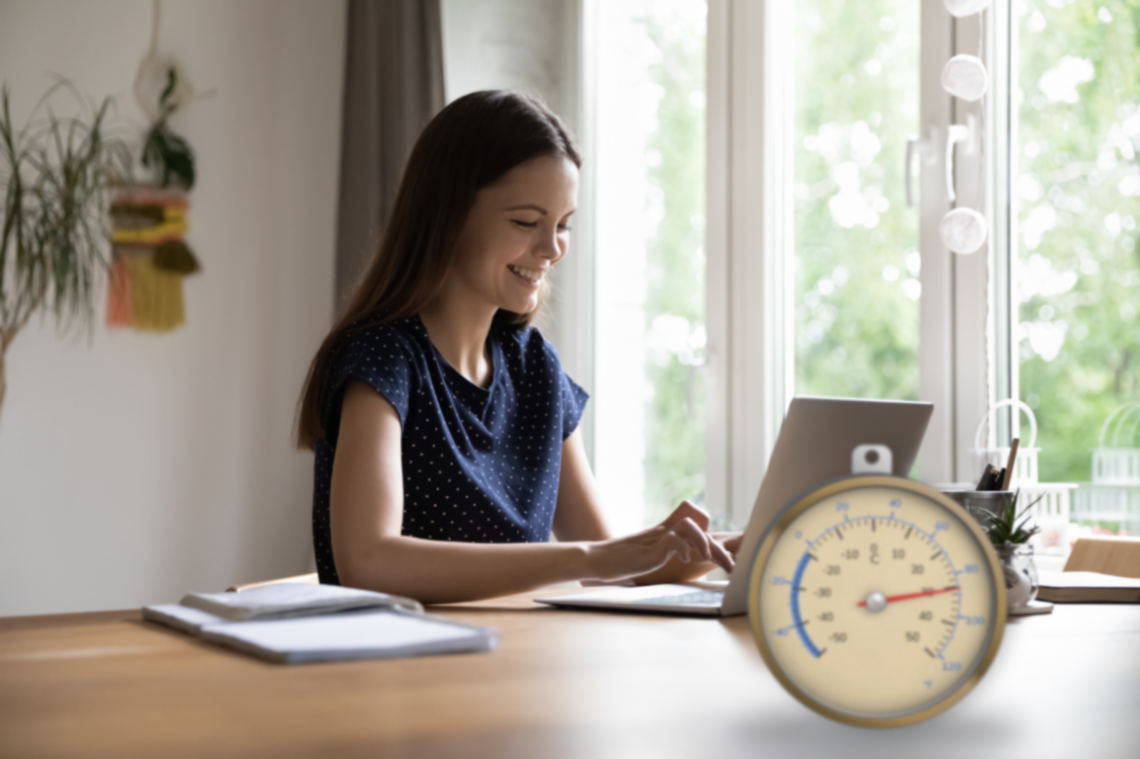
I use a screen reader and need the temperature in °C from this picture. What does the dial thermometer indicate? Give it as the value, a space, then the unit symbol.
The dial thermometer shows 30 °C
